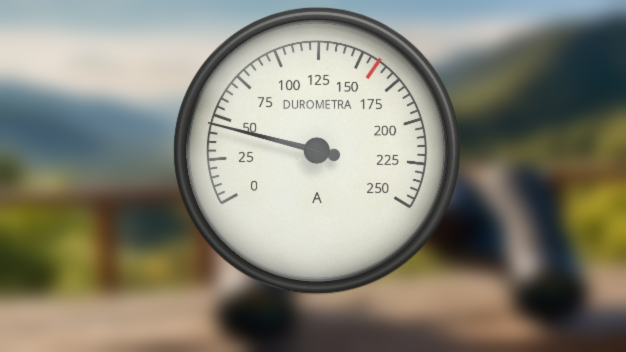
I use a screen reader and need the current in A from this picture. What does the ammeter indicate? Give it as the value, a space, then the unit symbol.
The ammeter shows 45 A
